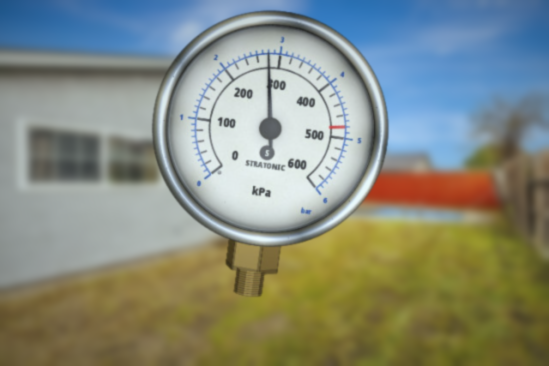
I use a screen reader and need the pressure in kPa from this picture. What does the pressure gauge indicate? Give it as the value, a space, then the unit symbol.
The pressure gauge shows 280 kPa
